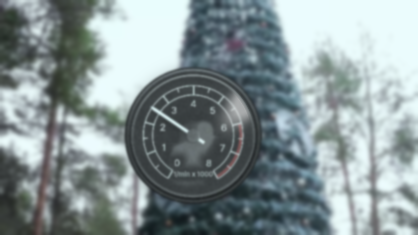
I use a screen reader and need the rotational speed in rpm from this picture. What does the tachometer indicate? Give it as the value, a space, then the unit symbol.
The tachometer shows 2500 rpm
